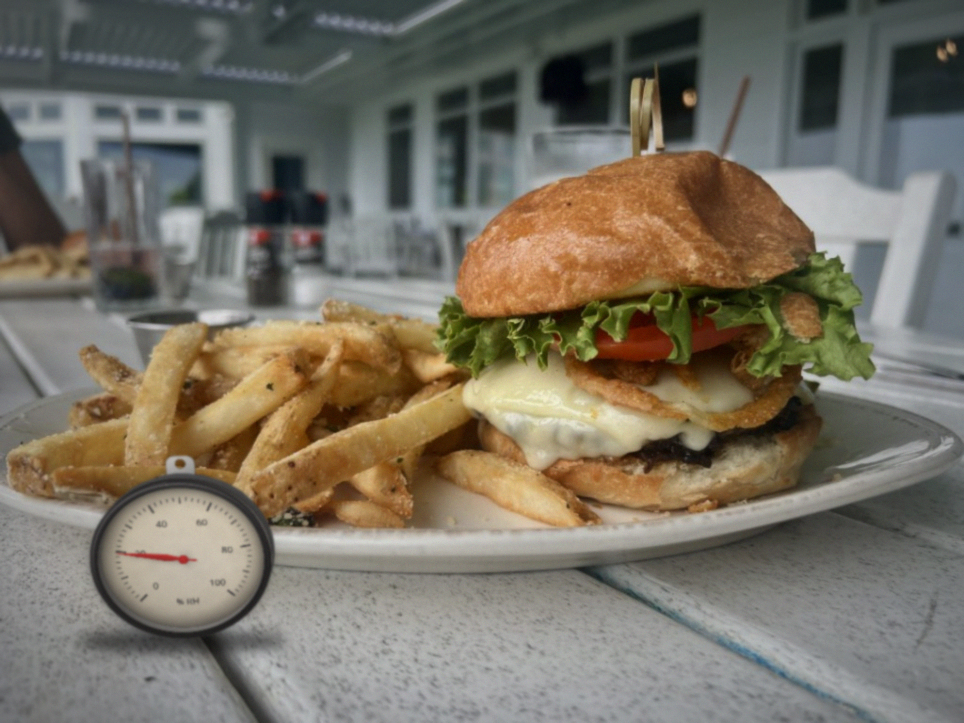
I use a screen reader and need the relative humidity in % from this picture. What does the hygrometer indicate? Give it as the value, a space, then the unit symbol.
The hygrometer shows 20 %
